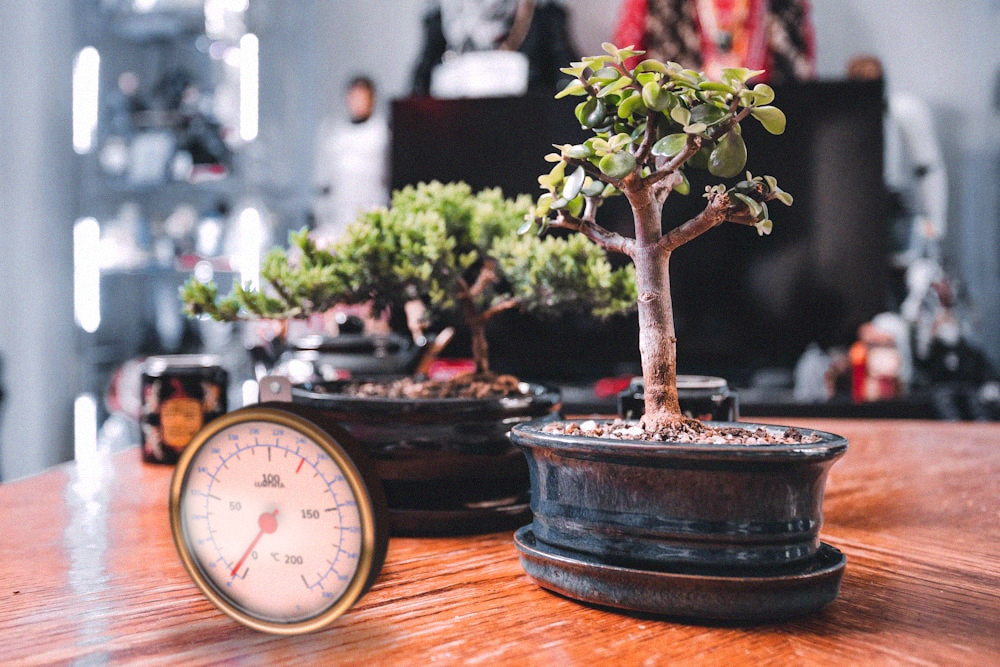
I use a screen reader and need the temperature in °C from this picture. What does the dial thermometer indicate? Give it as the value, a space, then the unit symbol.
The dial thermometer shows 5 °C
